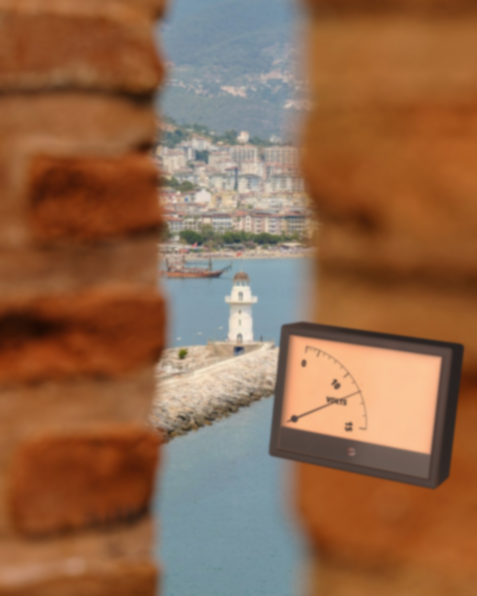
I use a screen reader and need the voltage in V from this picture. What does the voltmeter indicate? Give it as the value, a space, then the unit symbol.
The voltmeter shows 12 V
